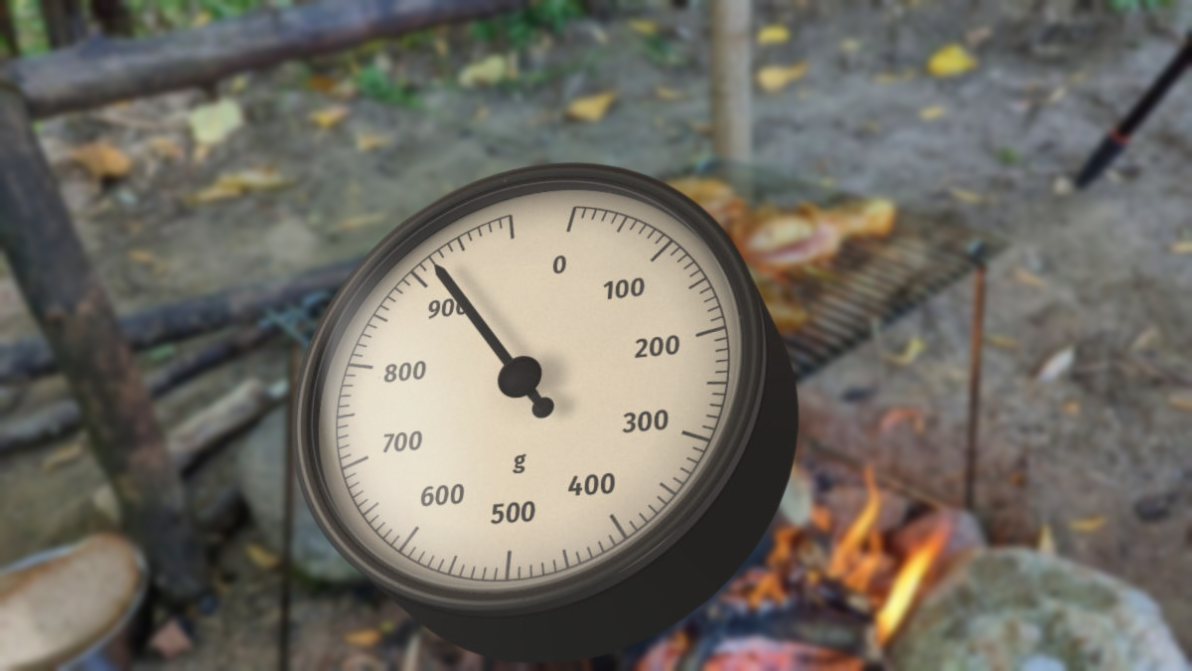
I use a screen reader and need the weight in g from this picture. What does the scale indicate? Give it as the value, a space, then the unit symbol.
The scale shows 920 g
